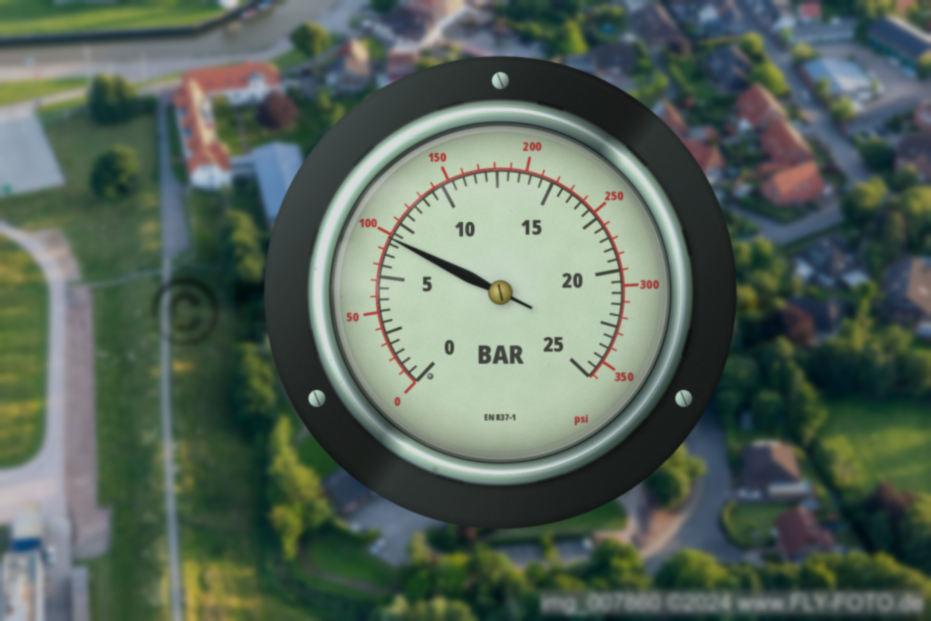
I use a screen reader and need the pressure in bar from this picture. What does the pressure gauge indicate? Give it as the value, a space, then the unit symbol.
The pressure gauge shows 6.75 bar
